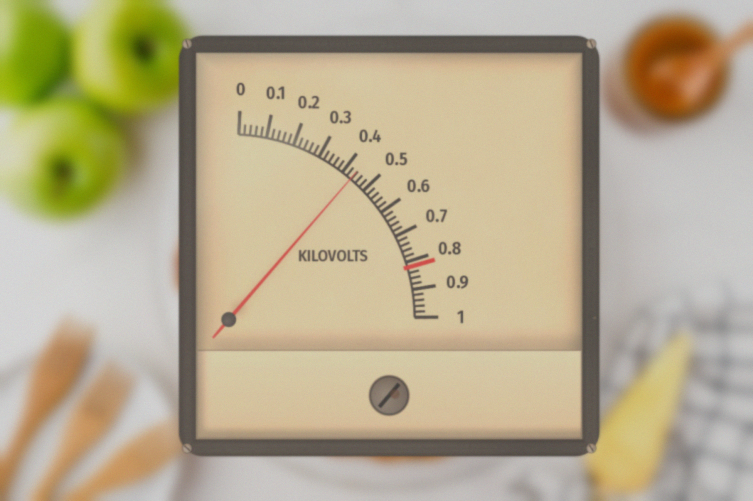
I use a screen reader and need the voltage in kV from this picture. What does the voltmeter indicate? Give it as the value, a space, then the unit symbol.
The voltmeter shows 0.44 kV
